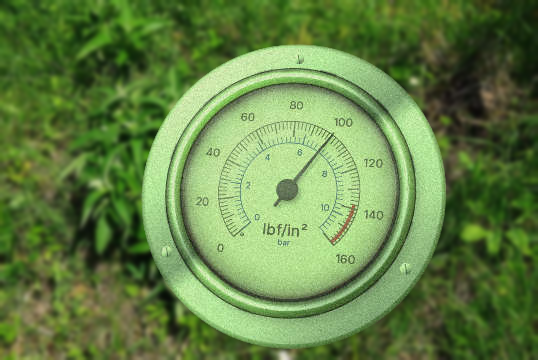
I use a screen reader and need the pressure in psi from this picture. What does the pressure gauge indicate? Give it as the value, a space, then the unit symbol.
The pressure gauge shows 100 psi
